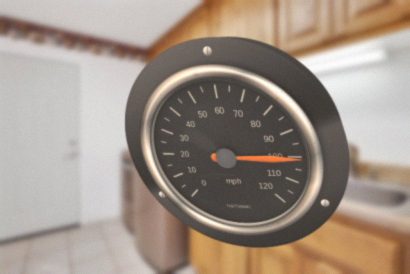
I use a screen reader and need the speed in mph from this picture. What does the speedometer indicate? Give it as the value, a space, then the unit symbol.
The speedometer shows 100 mph
